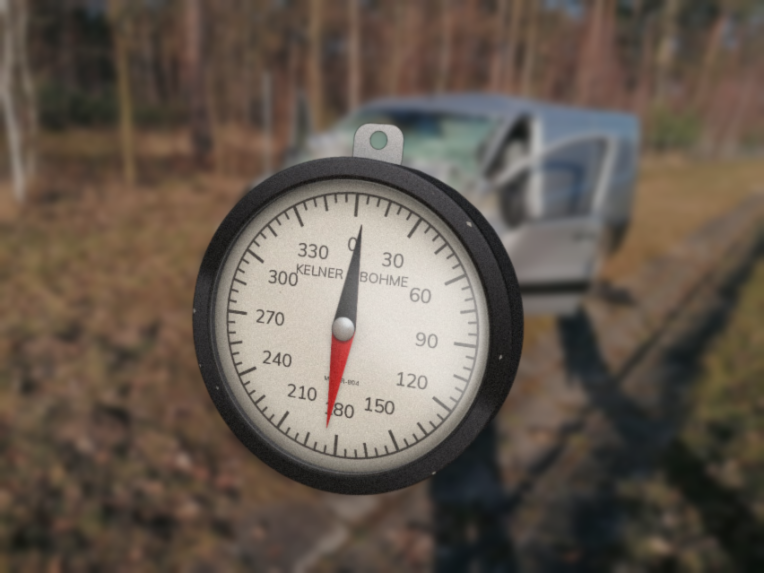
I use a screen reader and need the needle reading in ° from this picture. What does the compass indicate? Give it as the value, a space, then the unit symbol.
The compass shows 185 °
